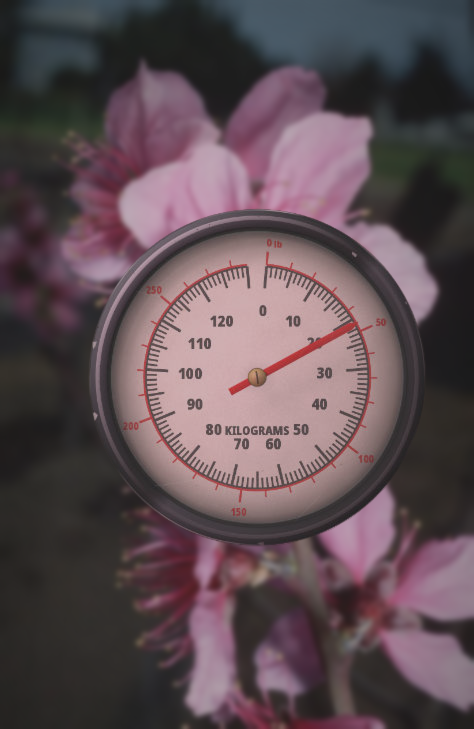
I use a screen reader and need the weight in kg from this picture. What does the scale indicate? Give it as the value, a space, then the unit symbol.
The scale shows 21 kg
